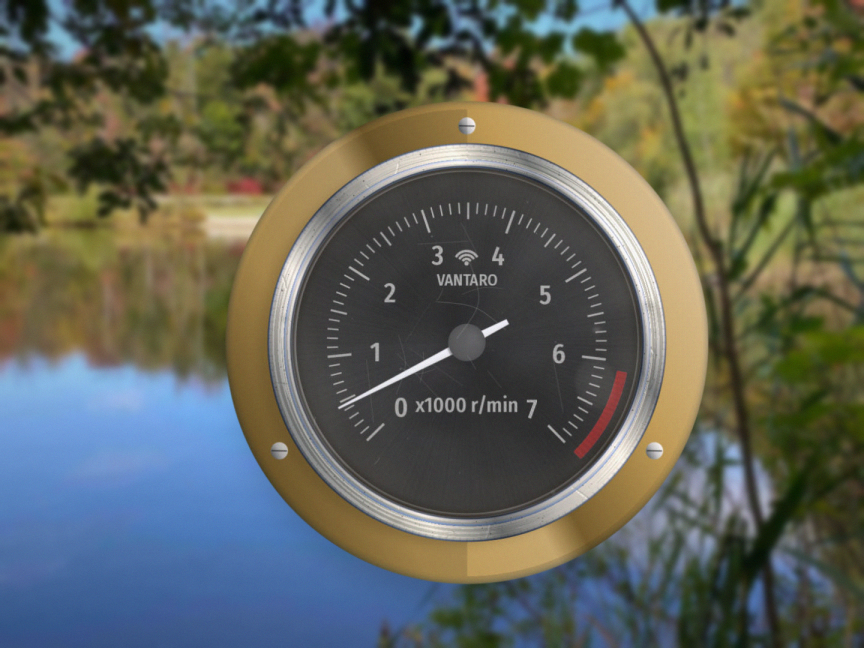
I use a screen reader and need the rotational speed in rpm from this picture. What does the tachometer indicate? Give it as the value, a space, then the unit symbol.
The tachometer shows 450 rpm
